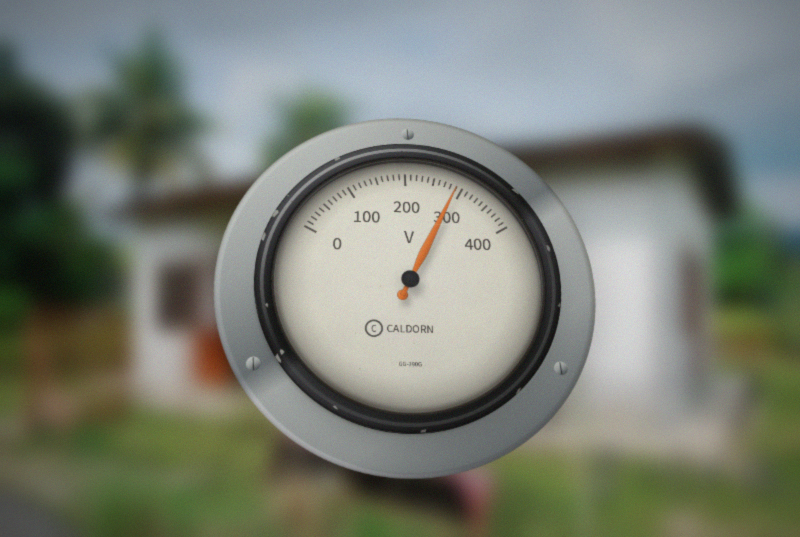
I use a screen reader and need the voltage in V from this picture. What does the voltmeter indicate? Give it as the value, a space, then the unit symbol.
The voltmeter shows 290 V
